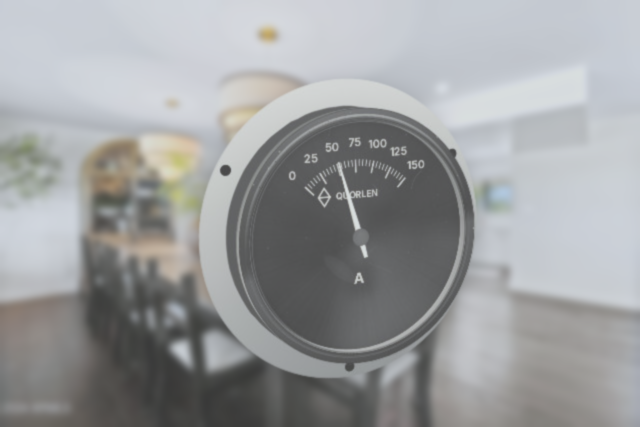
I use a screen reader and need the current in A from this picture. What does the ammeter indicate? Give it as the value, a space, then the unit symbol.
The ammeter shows 50 A
